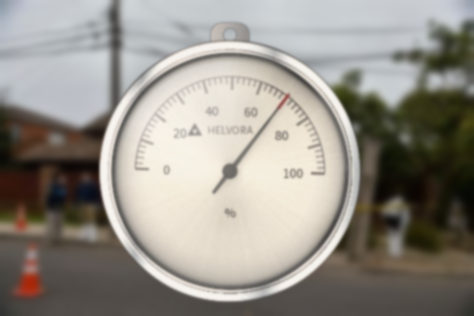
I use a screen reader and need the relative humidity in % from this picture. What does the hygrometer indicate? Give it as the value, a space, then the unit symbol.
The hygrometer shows 70 %
